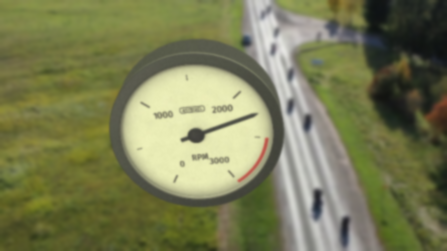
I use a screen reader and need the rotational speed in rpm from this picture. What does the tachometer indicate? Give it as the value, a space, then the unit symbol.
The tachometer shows 2250 rpm
